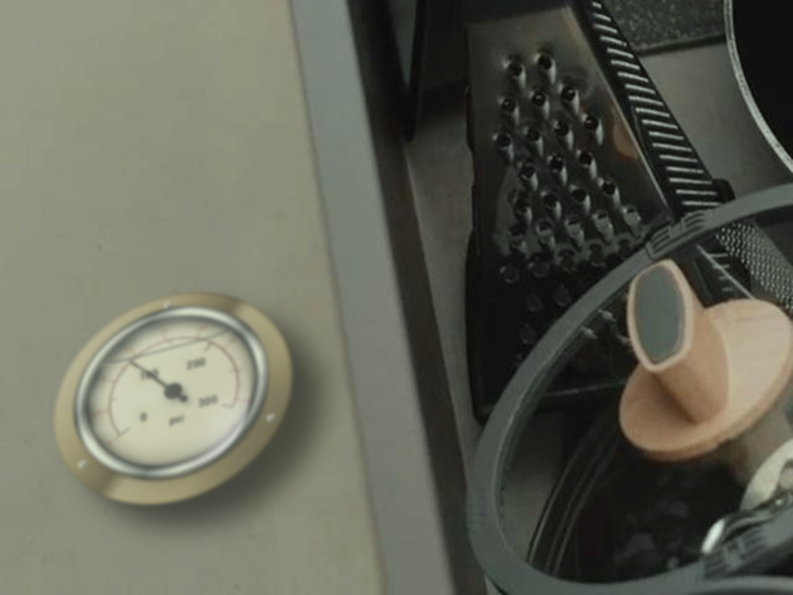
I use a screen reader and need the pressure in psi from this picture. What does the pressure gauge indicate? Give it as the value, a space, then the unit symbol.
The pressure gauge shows 100 psi
